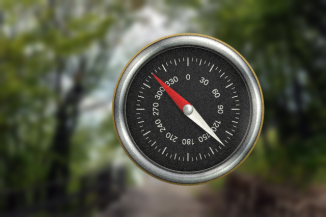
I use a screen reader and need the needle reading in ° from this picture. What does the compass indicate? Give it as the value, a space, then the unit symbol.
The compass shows 315 °
